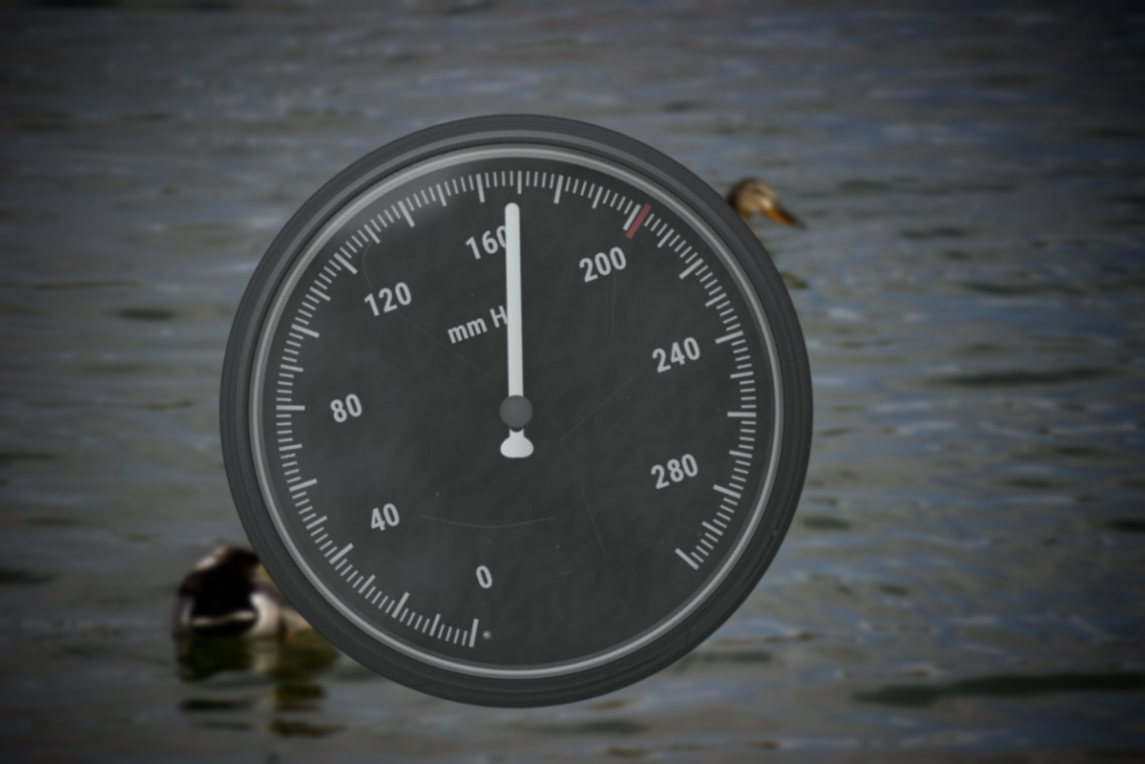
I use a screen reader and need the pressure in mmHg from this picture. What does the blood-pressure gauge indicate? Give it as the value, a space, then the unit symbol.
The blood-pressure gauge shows 168 mmHg
